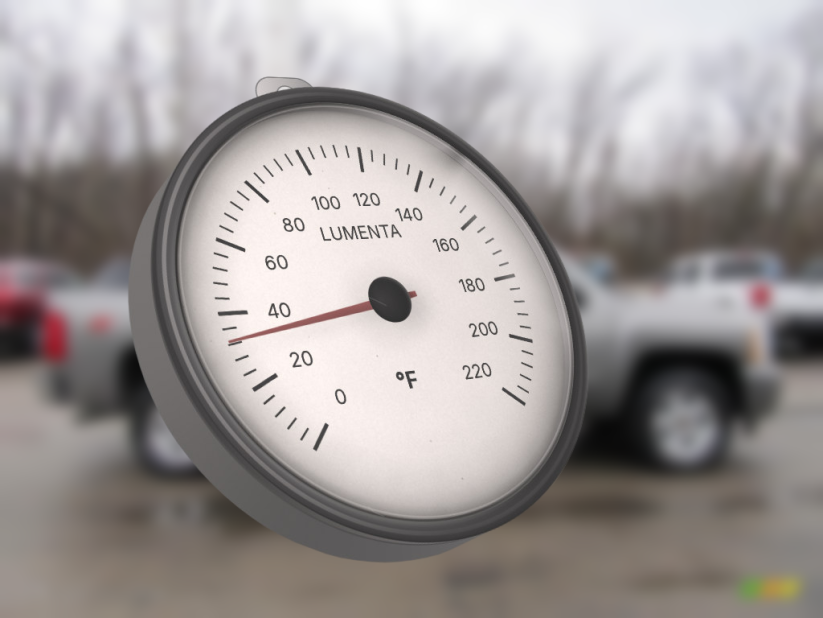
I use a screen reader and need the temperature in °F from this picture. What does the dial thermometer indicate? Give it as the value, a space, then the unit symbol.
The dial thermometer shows 32 °F
